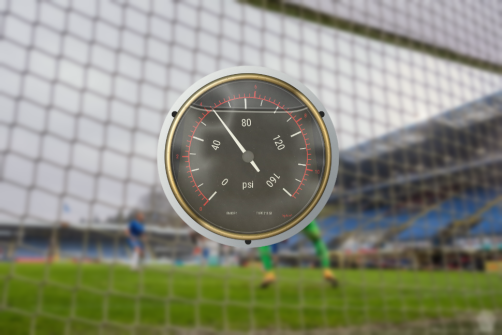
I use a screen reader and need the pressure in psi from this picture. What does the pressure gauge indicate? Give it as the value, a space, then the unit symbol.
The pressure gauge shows 60 psi
